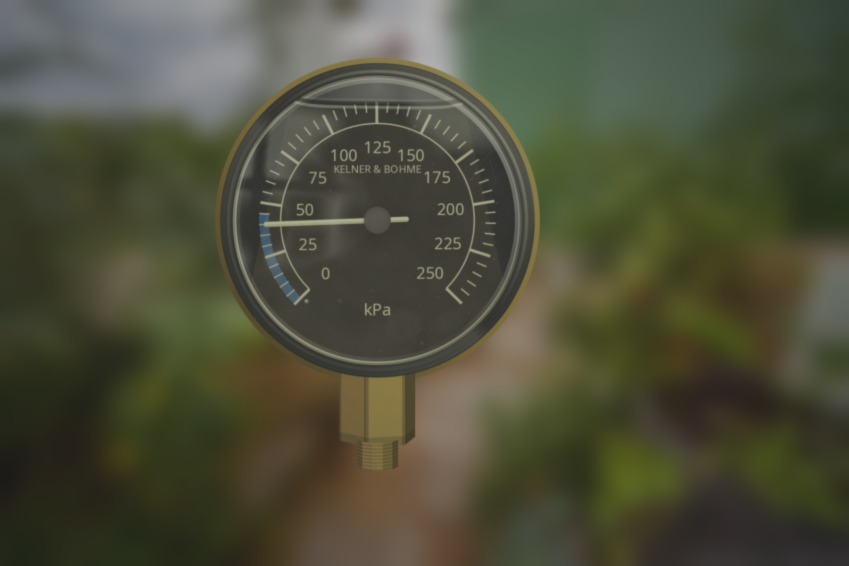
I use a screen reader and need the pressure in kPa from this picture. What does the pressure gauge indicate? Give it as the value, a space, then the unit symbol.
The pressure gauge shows 40 kPa
